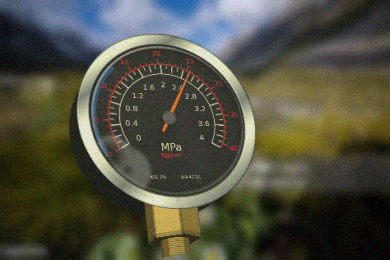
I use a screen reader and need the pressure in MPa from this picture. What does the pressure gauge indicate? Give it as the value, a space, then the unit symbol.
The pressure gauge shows 2.5 MPa
